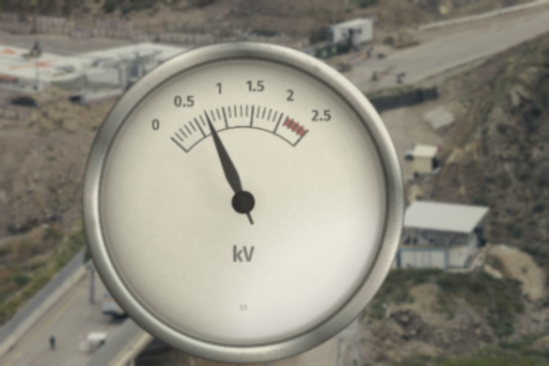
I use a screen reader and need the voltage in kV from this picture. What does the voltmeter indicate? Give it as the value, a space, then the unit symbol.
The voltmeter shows 0.7 kV
